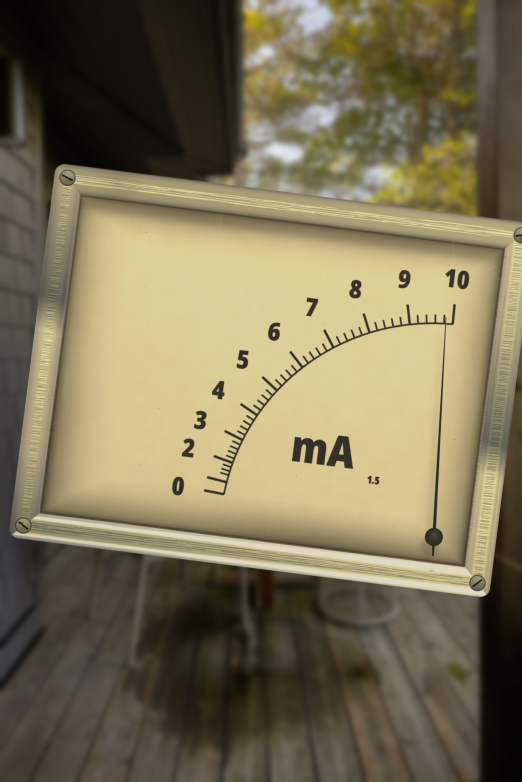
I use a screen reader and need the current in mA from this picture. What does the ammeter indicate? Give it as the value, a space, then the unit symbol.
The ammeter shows 9.8 mA
